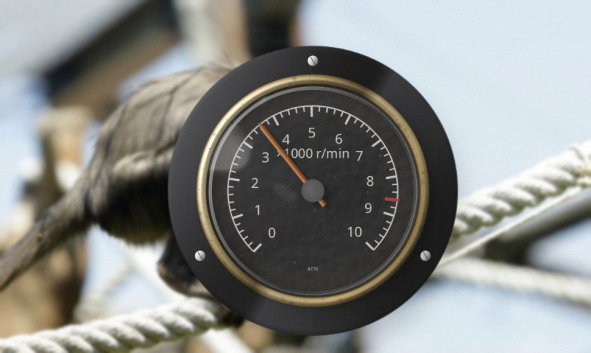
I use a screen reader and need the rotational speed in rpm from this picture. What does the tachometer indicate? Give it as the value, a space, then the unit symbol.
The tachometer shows 3600 rpm
